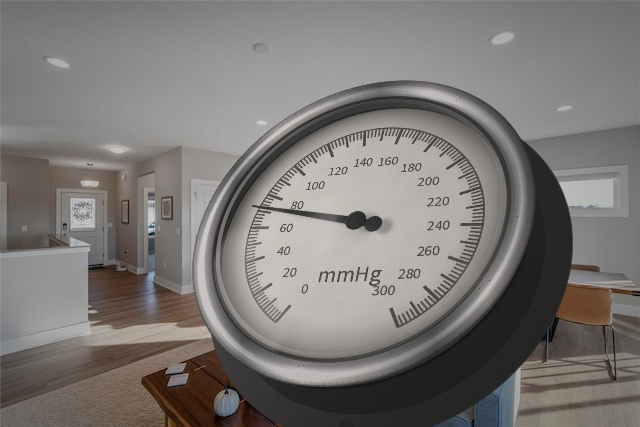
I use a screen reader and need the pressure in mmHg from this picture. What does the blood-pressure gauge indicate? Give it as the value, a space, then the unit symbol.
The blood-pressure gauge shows 70 mmHg
